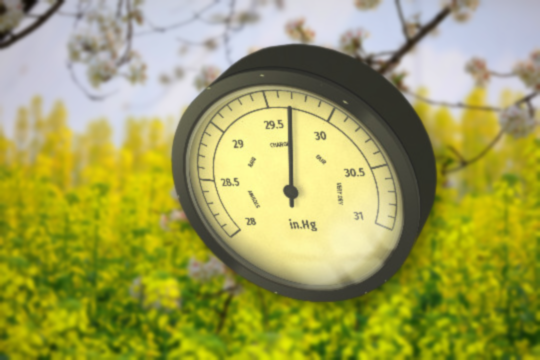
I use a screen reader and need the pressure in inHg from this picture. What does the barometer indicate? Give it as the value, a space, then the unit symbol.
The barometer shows 29.7 inHg
